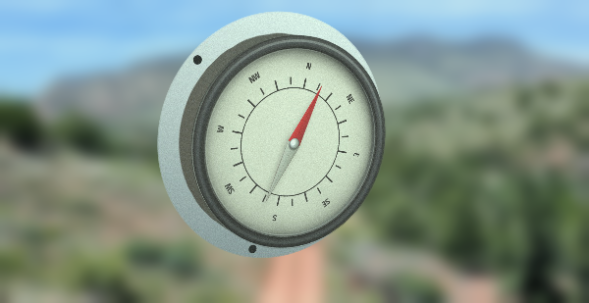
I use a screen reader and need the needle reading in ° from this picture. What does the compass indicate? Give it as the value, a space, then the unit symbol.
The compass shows 15 °
